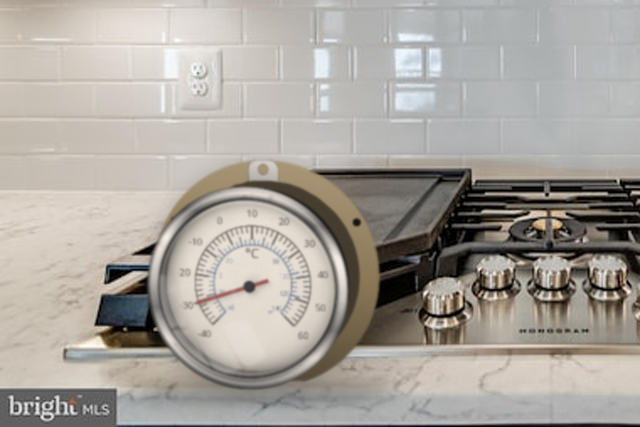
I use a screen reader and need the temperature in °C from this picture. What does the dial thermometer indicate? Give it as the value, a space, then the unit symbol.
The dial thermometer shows -30 °C
